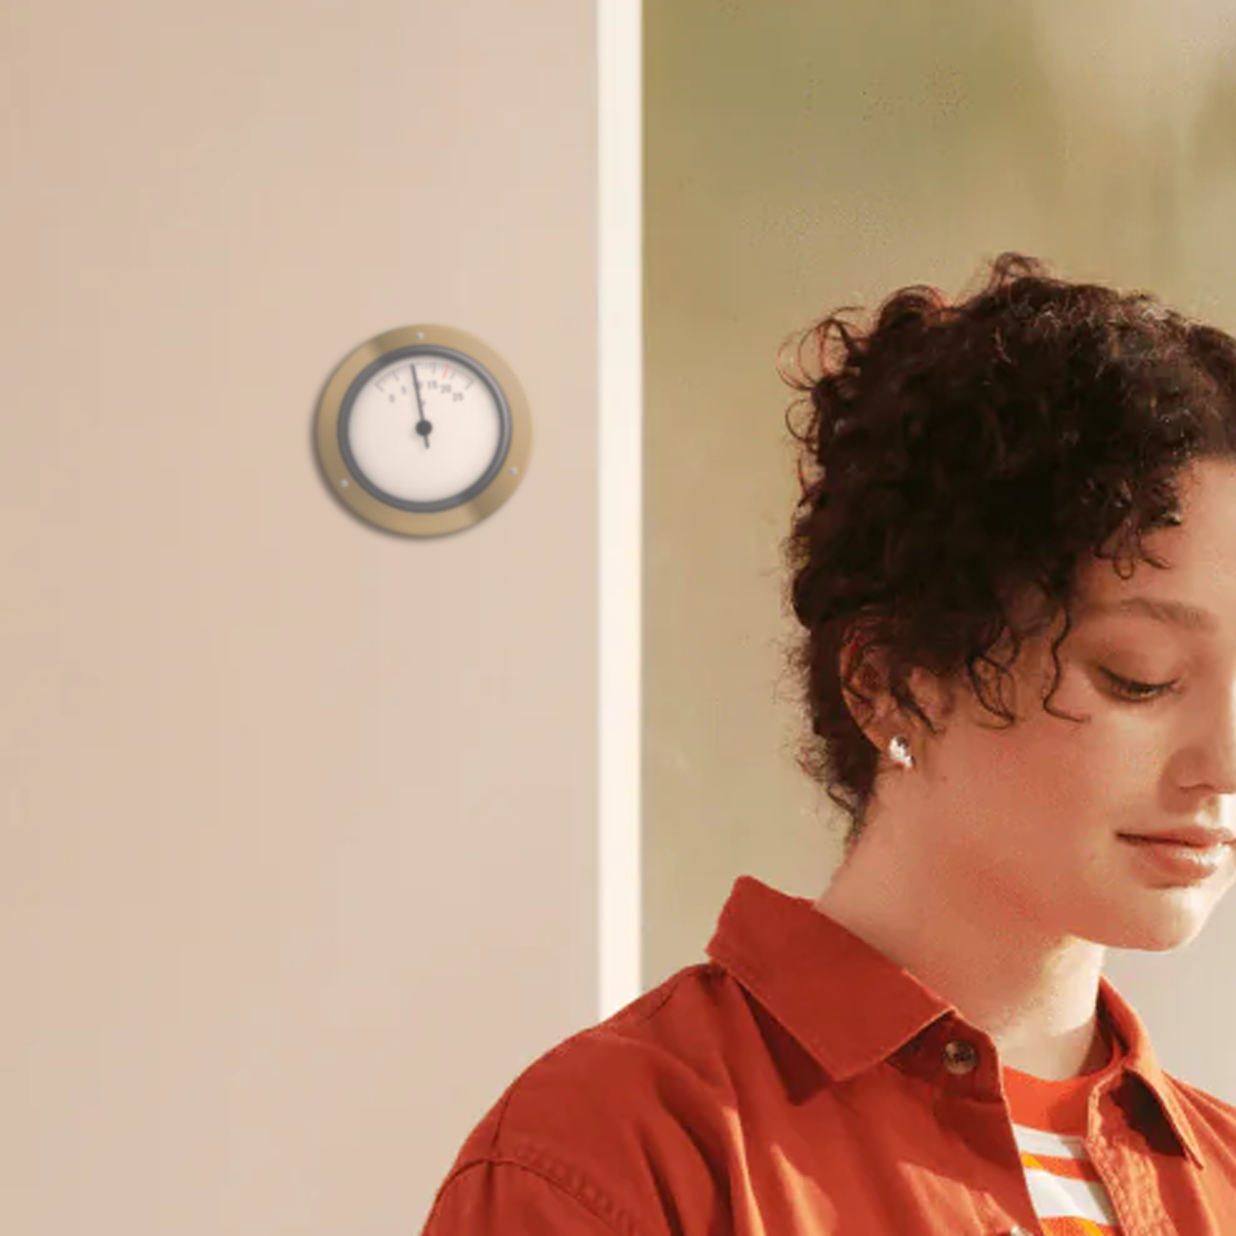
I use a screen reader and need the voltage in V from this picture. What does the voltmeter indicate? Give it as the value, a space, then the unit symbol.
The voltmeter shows 10 V
